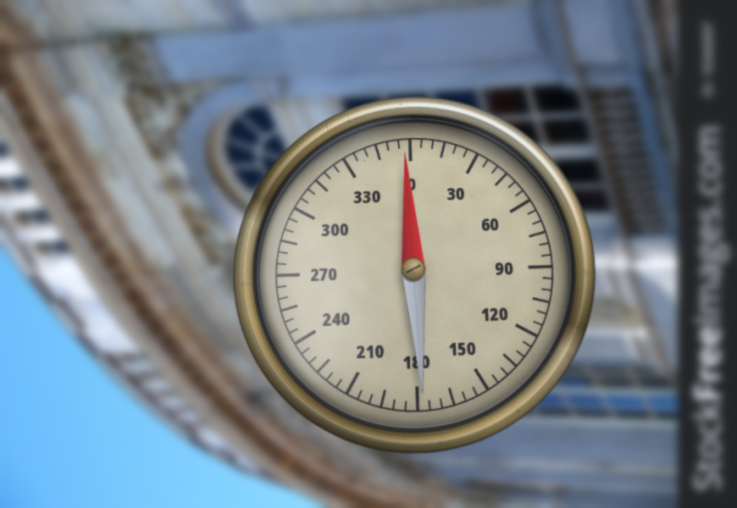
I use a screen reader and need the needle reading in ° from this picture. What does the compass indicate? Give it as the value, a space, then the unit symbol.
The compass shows 357.5 °
